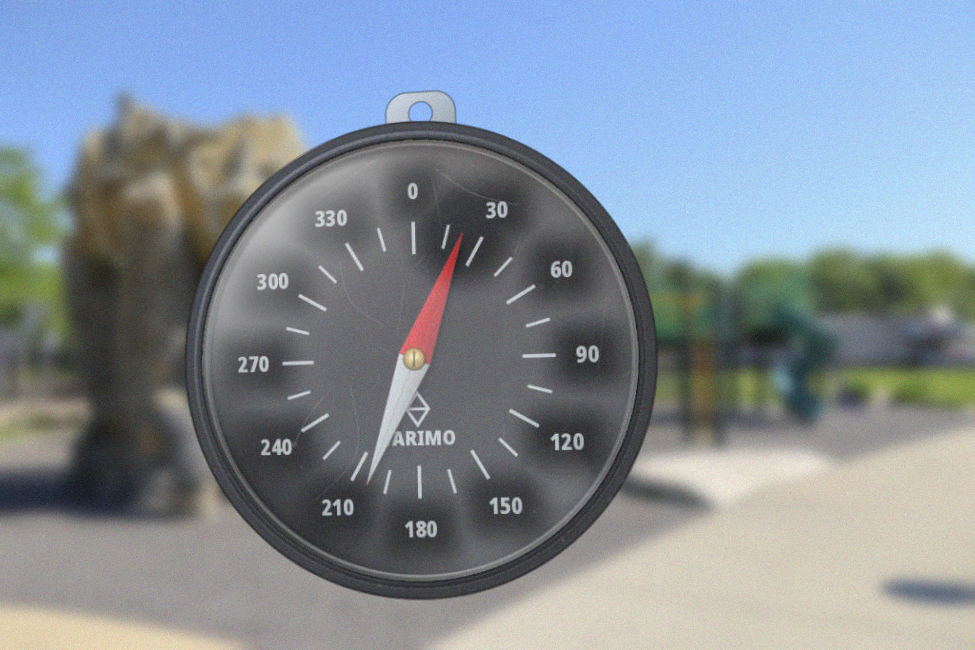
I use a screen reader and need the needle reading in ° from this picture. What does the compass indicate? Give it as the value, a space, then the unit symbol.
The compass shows 22.5 °
